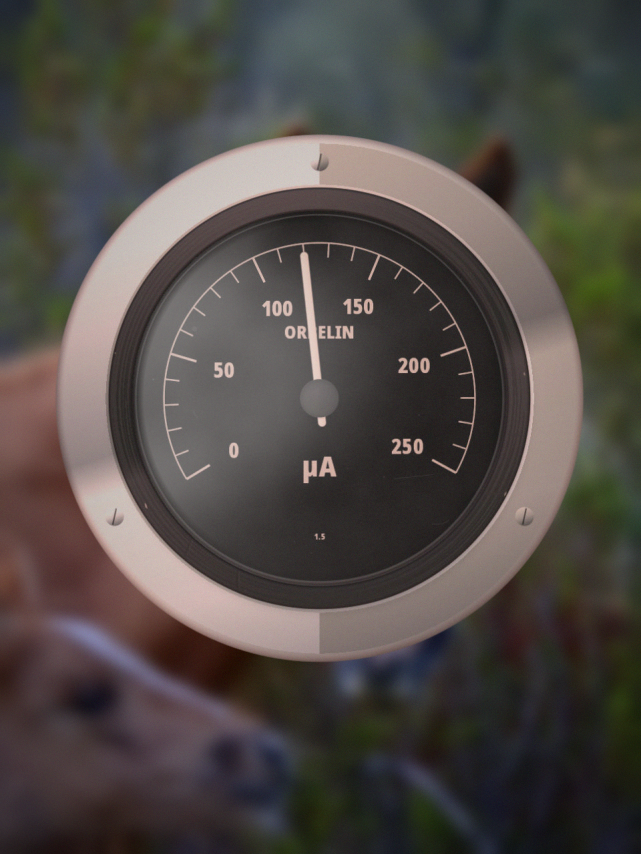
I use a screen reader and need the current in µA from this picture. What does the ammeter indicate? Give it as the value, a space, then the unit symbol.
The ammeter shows 120 µA
